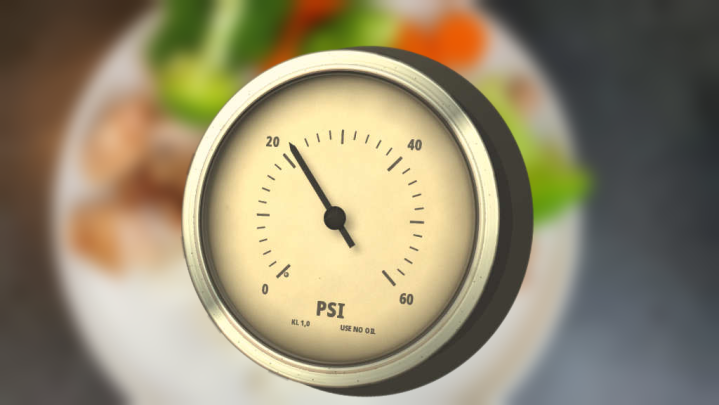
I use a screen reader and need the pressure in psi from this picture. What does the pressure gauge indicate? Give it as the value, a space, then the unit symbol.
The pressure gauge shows 22 psi
